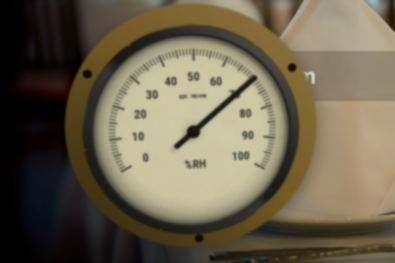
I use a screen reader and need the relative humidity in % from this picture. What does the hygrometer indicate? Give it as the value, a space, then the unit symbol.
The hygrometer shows 70 %
